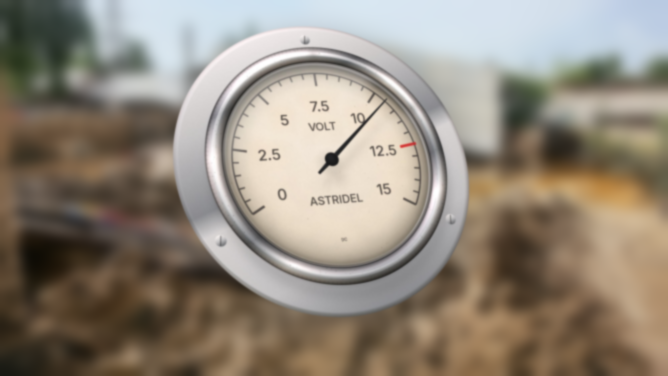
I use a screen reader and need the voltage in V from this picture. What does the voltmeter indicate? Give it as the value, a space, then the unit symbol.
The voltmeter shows 10.5 V
